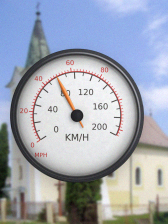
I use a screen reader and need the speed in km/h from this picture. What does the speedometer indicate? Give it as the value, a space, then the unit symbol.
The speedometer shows 80 km/h
